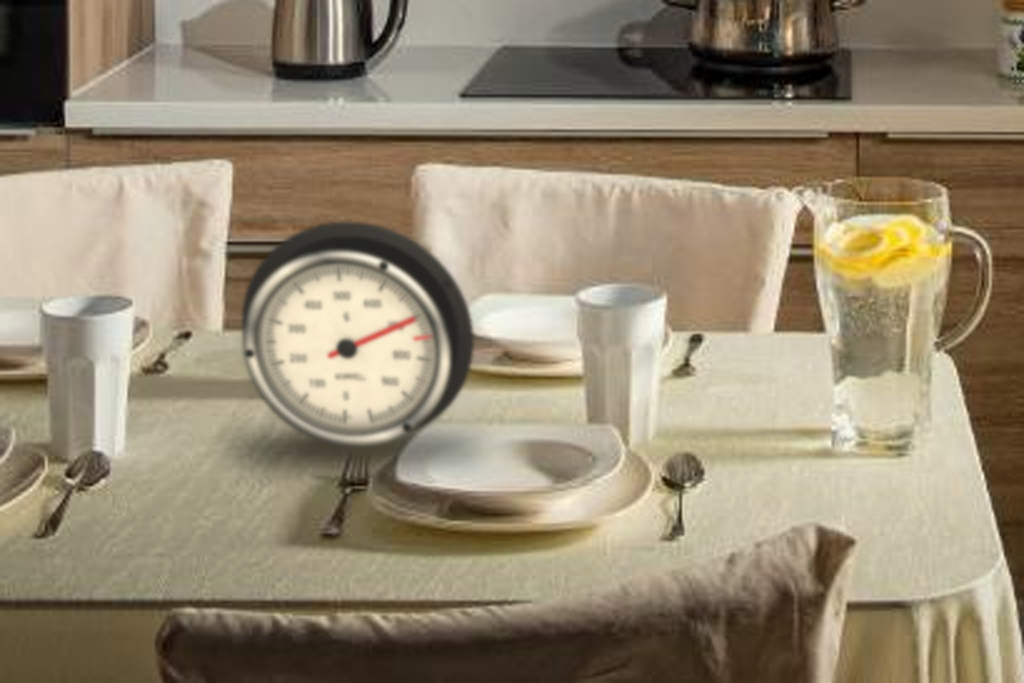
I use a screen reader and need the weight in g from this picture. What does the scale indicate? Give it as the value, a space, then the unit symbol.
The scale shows 700 g
